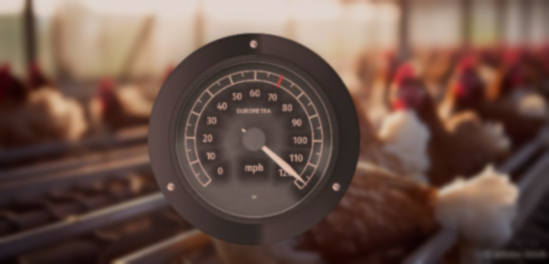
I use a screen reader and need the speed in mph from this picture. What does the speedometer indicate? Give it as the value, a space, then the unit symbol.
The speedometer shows 117.5 mph
